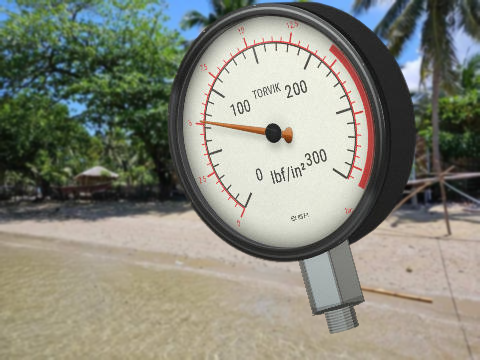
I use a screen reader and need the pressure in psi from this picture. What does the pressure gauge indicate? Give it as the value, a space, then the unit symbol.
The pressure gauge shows 75 psi
